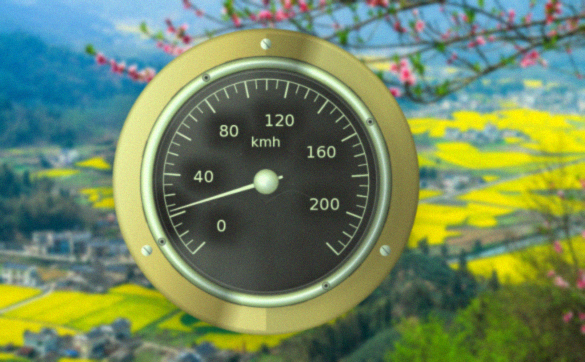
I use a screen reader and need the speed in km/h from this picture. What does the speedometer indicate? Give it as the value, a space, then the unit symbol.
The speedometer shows 22.5 km/h
